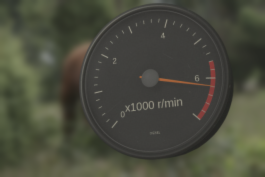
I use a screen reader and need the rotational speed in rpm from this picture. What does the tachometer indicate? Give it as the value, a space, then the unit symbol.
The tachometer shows 6200 rpm
